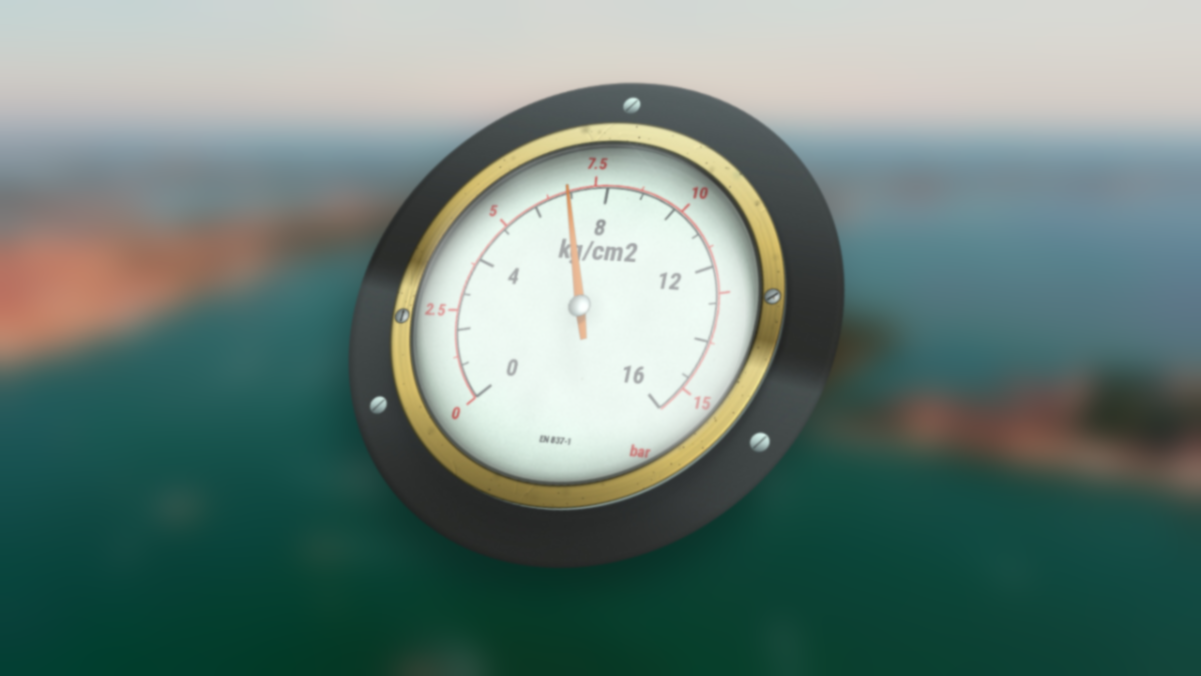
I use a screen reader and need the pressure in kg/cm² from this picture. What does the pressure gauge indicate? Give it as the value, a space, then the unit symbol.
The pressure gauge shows 7 kg/cm²
